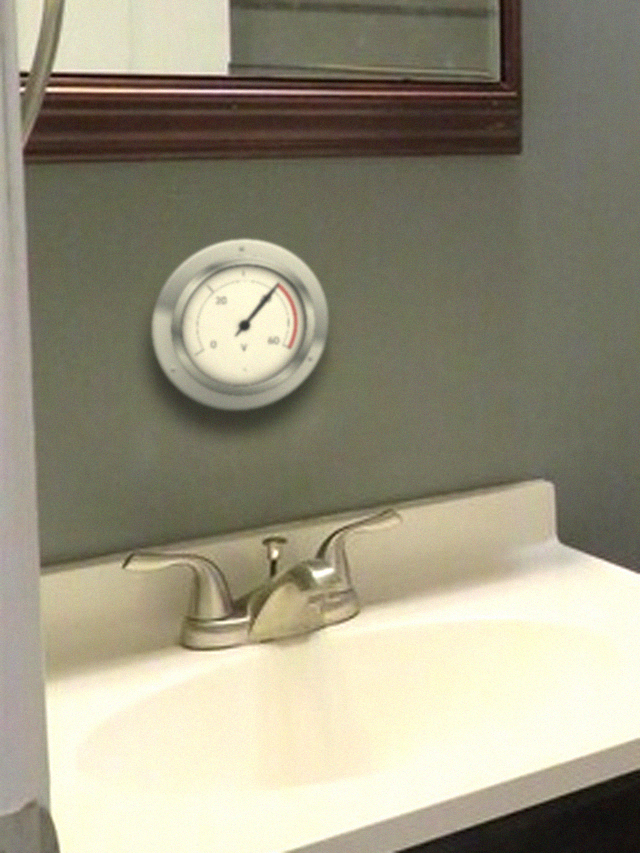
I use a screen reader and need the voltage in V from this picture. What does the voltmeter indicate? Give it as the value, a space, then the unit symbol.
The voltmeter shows 40 V
